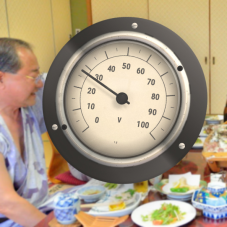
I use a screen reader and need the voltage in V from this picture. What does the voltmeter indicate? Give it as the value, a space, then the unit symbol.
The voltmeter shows 27.5 V
